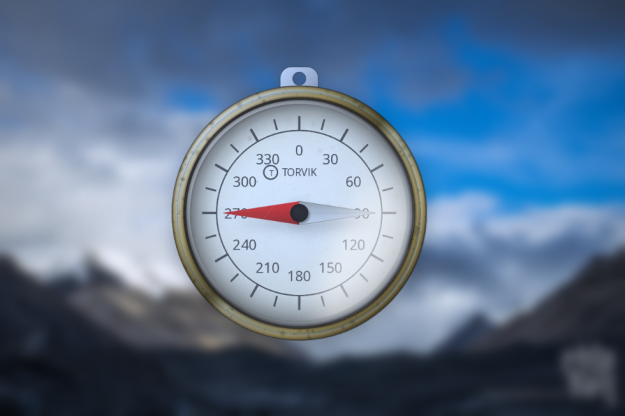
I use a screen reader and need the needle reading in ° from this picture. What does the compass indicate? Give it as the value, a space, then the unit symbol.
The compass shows 270 °
